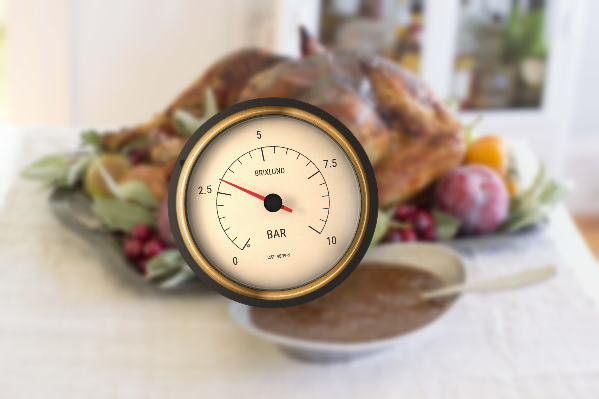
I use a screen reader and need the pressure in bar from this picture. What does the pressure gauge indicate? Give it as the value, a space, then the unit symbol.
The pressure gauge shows 3 bar
